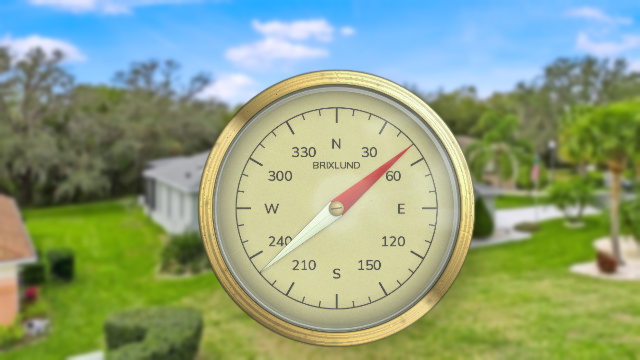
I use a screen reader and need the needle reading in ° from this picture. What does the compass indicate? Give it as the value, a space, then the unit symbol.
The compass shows 50 °
